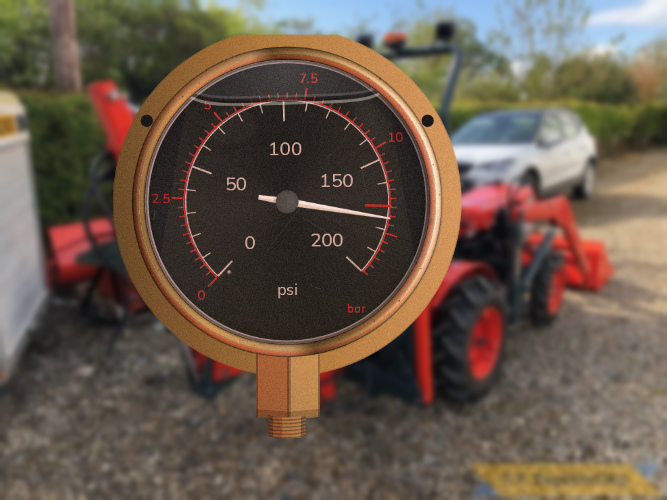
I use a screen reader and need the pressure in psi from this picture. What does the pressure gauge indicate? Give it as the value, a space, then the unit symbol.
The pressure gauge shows 175 psi
